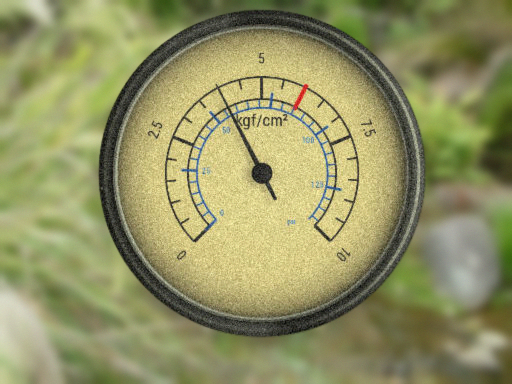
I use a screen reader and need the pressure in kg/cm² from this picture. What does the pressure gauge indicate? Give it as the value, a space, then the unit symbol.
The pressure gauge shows 4 kg/cm²
